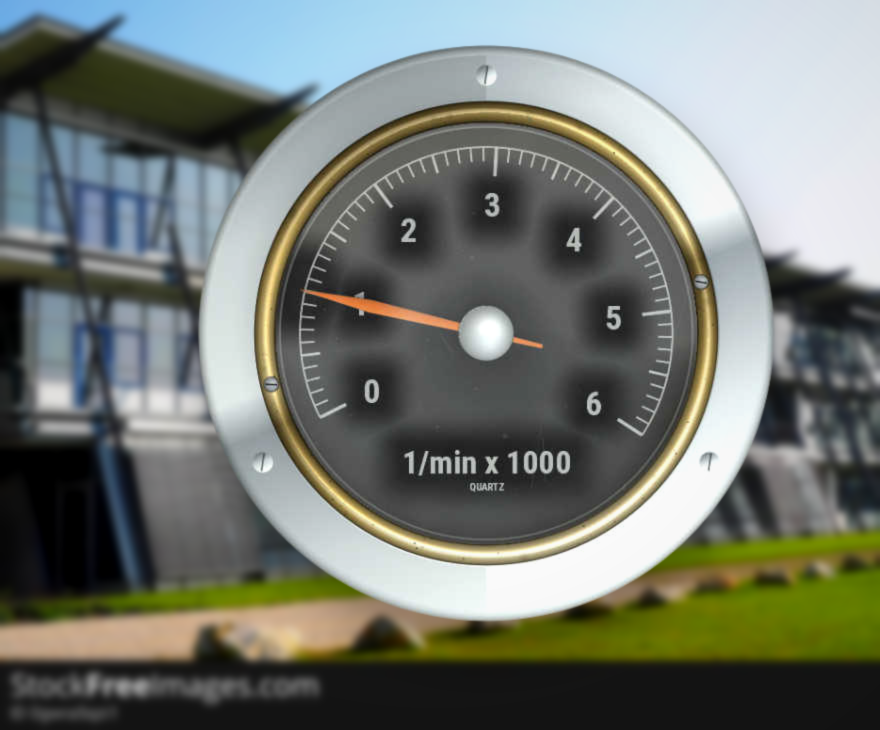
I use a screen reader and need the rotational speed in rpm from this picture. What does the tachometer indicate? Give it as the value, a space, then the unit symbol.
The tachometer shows 1000 rpm
